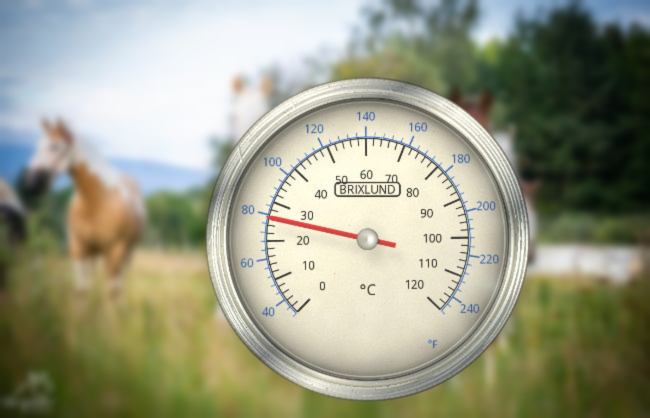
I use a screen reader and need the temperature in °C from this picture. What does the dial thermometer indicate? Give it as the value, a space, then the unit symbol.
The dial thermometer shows 26 °C
